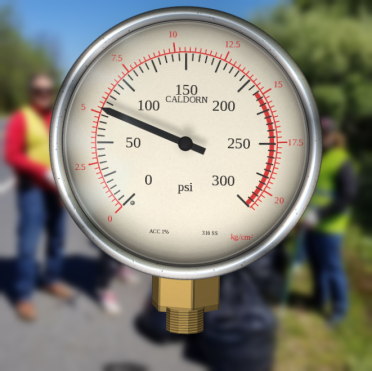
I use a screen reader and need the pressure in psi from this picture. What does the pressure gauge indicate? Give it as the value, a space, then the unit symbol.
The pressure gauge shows 75 psi
